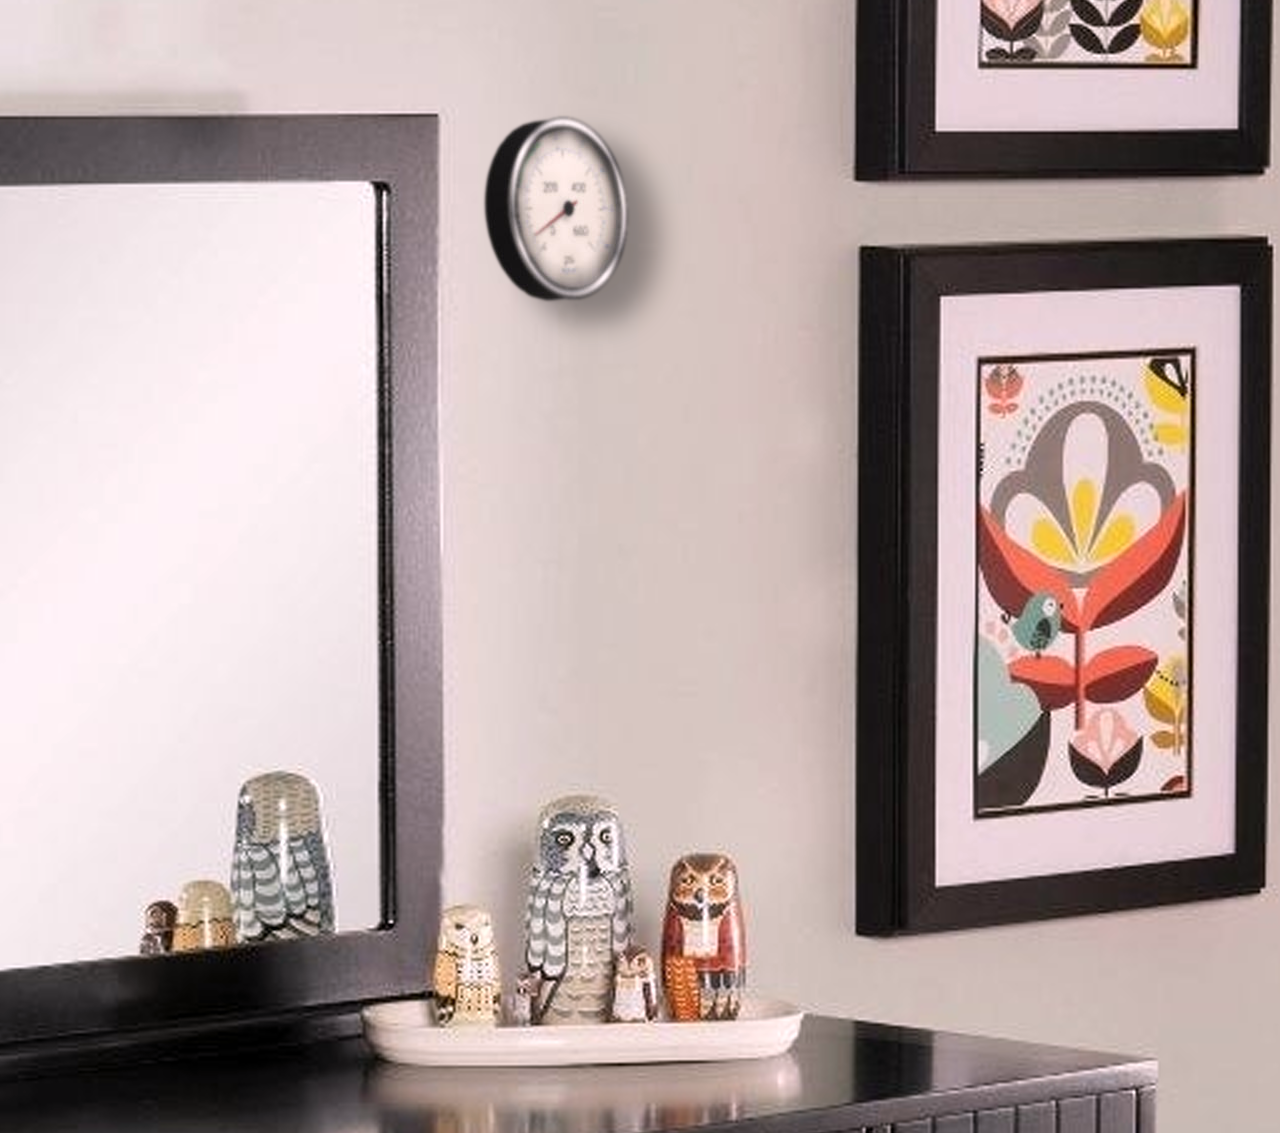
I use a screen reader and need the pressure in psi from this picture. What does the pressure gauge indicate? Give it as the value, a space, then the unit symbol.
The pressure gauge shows 40 psi
